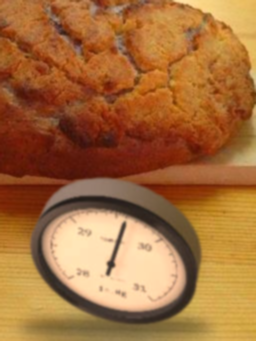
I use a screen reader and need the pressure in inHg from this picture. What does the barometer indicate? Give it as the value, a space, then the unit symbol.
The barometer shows 29.6 inHg
